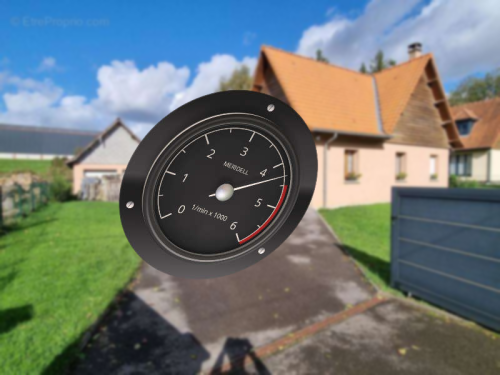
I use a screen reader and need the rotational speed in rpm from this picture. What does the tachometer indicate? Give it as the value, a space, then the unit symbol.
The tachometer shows 4250 rpm
